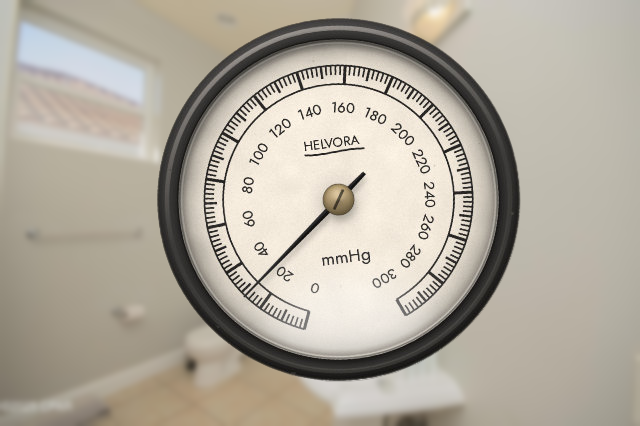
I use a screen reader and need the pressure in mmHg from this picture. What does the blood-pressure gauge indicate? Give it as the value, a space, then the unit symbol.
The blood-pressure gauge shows 28 mmHg
